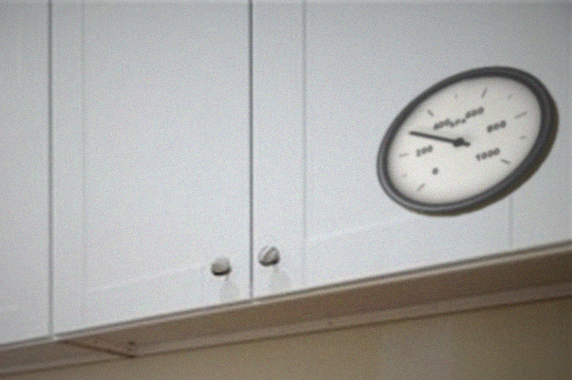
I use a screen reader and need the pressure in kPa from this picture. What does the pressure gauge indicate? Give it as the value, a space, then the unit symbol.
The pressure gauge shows 300 kPa
